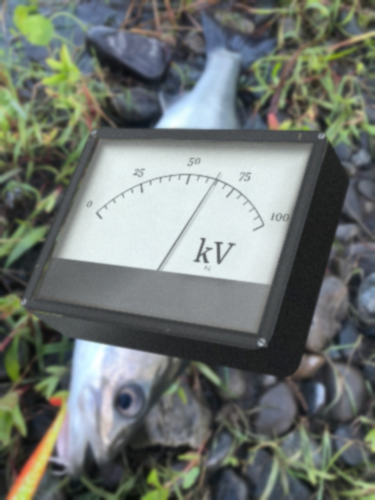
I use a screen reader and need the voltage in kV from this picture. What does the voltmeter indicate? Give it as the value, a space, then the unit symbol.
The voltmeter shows 65 kV
